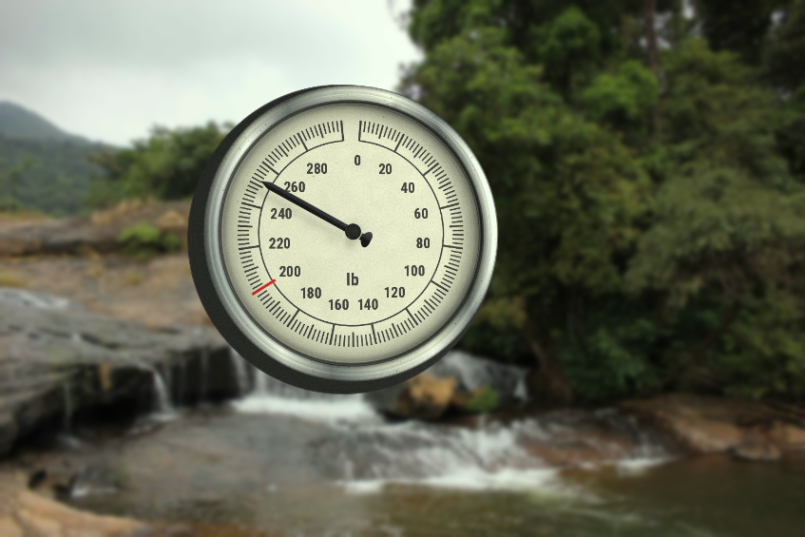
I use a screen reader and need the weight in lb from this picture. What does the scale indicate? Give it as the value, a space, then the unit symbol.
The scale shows 252 lb
